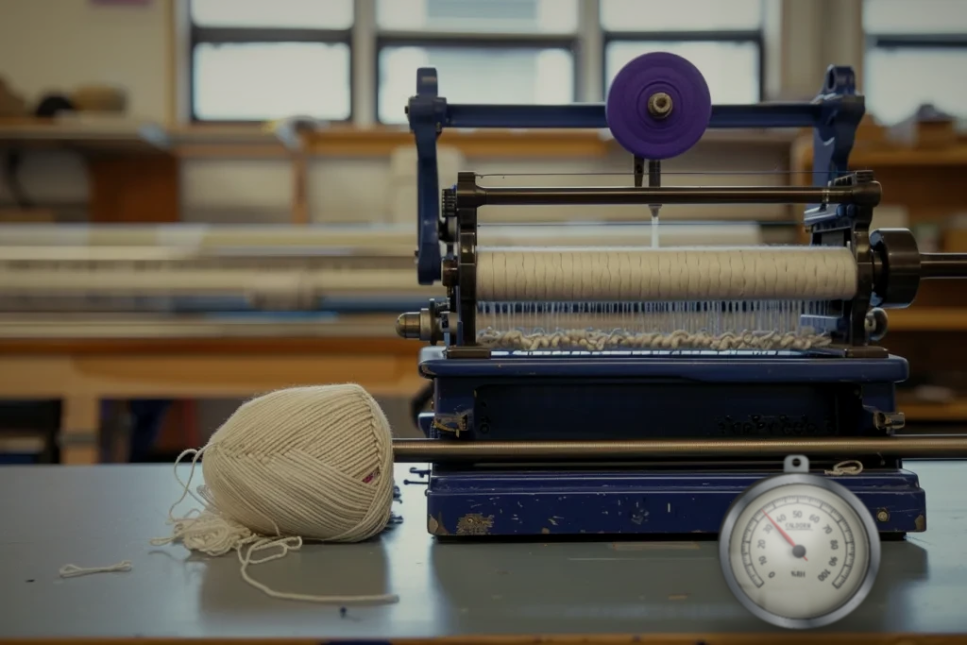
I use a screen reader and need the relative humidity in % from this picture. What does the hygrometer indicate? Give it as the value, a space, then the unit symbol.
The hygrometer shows 35 %
